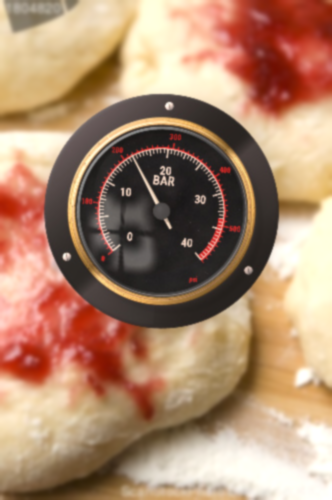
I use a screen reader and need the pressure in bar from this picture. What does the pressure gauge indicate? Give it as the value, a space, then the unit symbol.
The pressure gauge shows 15 bar
